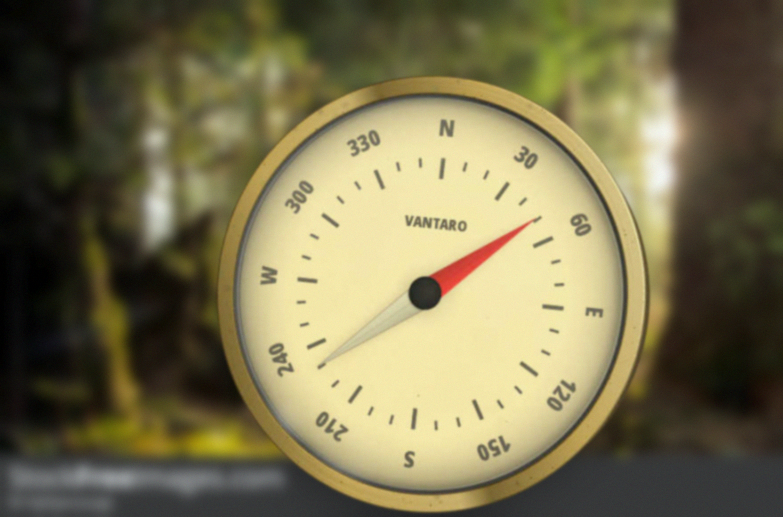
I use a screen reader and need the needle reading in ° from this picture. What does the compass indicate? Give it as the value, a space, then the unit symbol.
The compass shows 50 °
